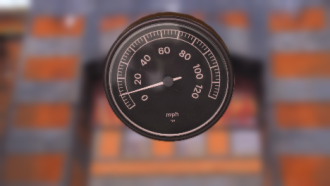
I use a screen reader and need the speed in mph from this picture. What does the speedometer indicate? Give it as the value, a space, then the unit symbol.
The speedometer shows 10 mph
